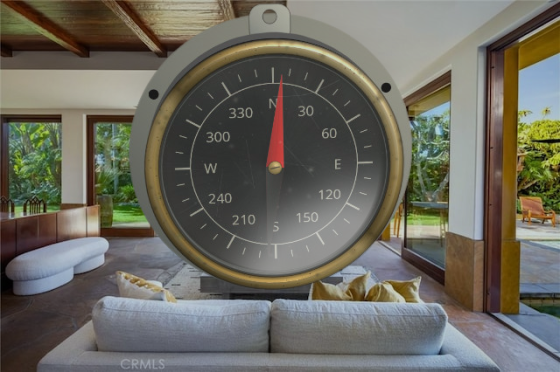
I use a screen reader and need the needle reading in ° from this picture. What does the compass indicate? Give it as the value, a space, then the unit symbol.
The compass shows 5 °
